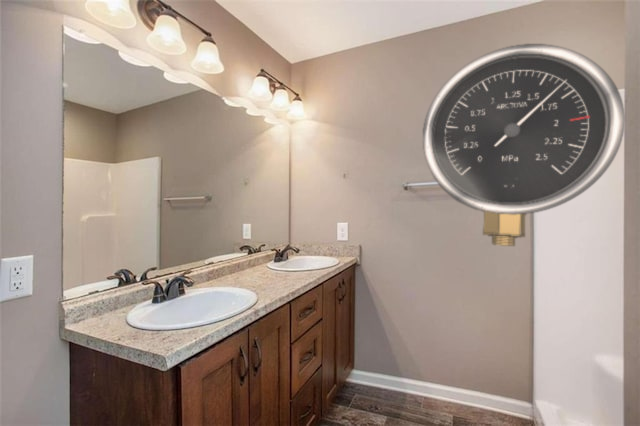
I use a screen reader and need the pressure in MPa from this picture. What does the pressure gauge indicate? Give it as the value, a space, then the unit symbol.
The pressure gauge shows 1.65 MPa
